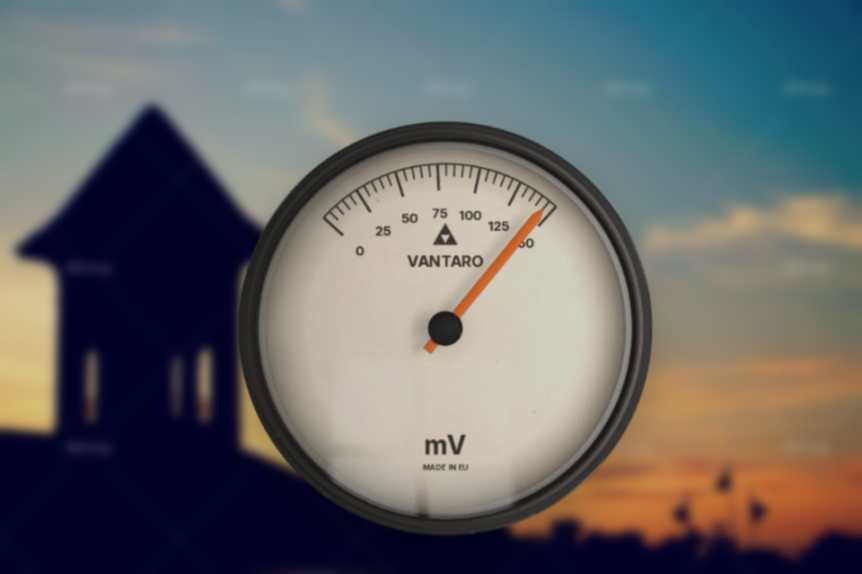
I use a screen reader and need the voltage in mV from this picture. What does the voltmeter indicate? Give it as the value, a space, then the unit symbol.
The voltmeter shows 145 mV
